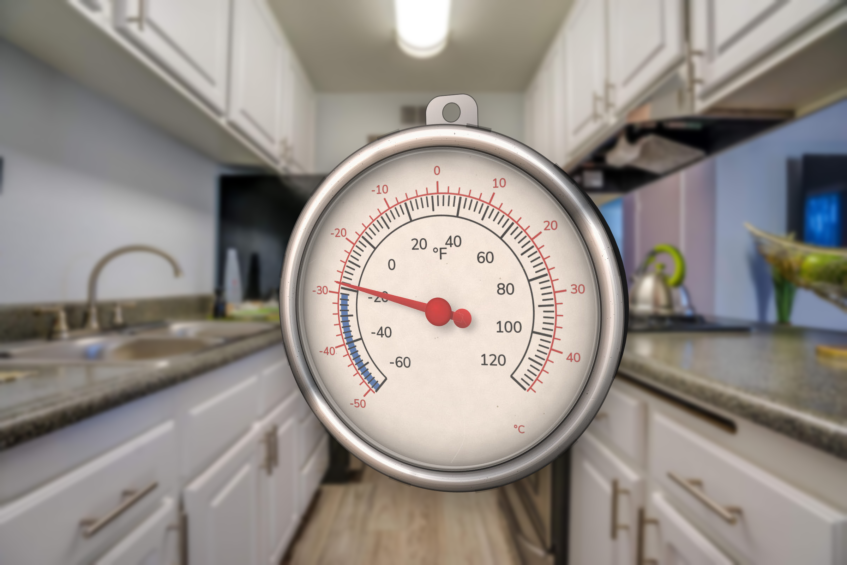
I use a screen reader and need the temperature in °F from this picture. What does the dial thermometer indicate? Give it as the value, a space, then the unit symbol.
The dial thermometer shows -18 °F
